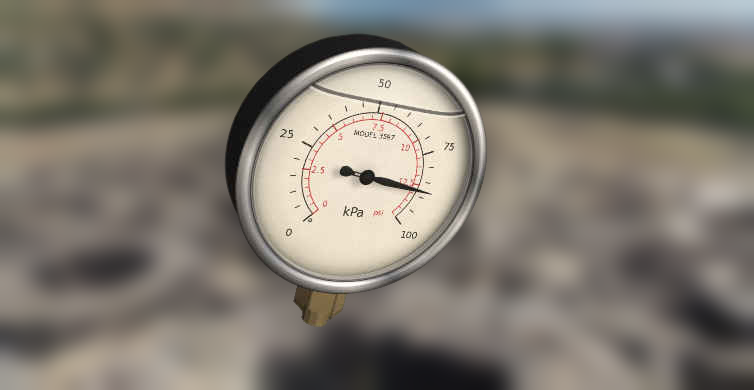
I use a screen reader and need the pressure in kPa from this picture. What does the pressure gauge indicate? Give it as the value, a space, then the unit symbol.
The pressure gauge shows 87.5 kPa
